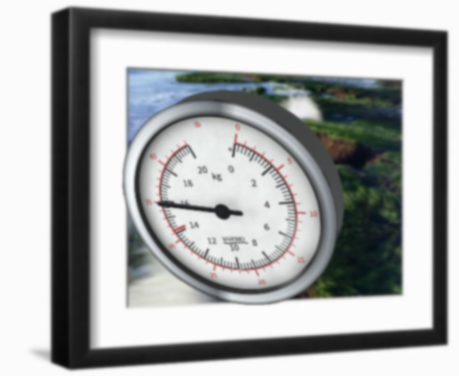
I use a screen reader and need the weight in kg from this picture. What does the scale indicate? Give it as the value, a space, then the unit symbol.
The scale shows 16 kg
